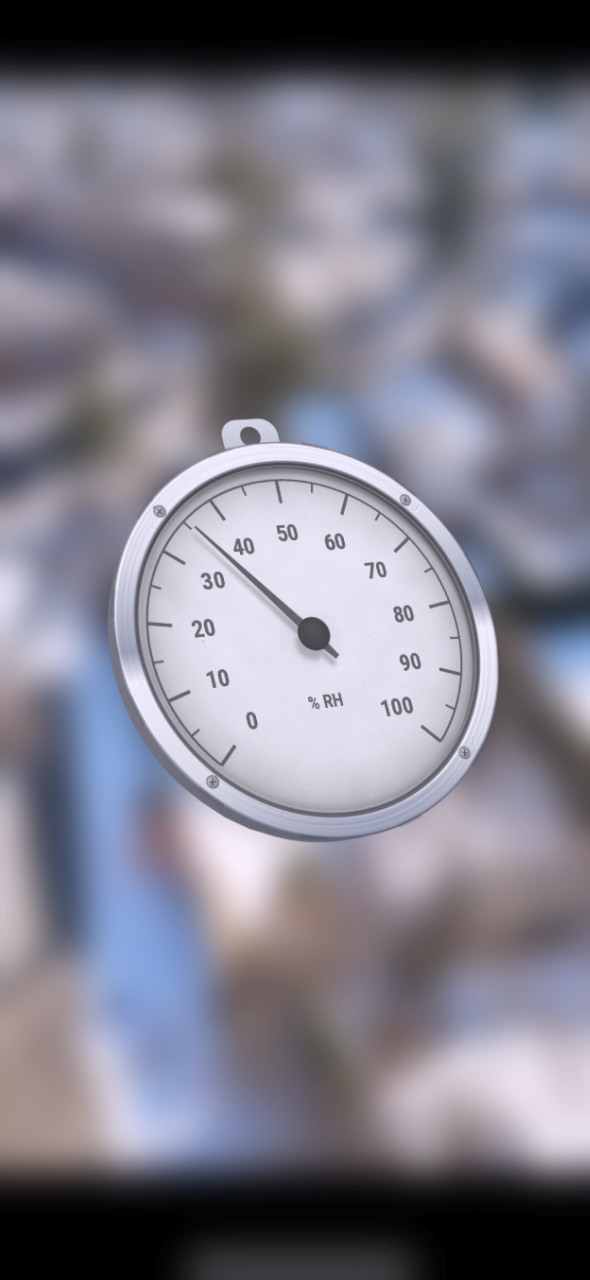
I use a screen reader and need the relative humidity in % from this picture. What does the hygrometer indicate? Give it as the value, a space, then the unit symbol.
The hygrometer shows 35 %
